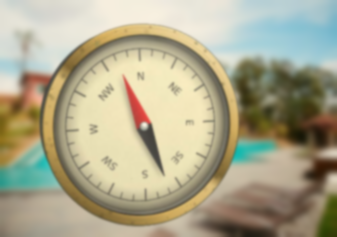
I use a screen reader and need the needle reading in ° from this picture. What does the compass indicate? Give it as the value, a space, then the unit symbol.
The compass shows 340 °
